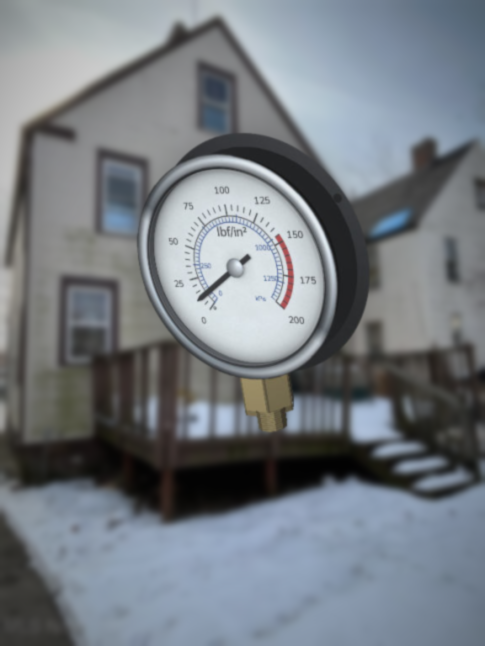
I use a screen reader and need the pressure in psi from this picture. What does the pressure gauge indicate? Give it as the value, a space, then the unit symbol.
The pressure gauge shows 10 psi
